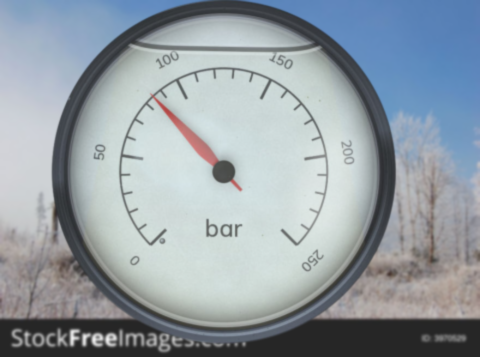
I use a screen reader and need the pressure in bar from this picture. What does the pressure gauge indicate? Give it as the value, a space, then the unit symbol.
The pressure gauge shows 85 bar
